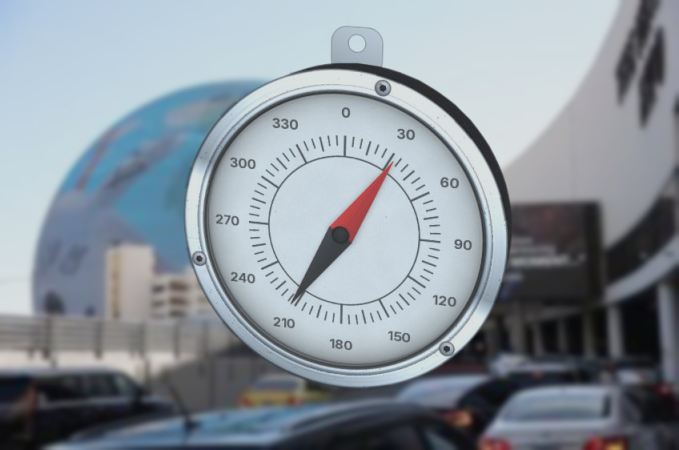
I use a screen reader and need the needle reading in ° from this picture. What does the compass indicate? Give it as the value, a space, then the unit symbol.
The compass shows 32.5 °
